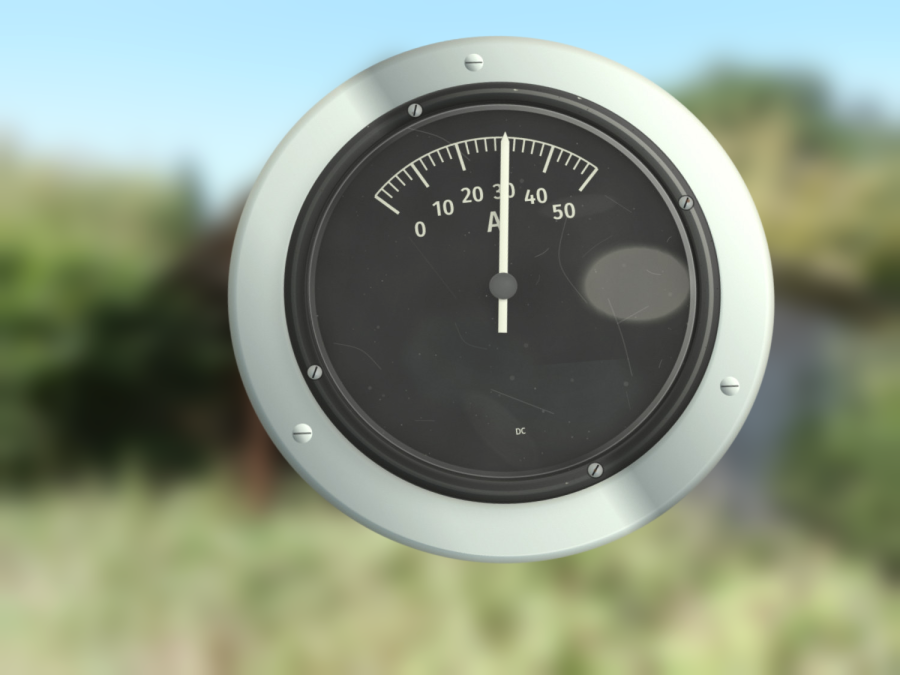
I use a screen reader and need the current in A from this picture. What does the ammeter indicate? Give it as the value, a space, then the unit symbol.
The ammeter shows 30 A
